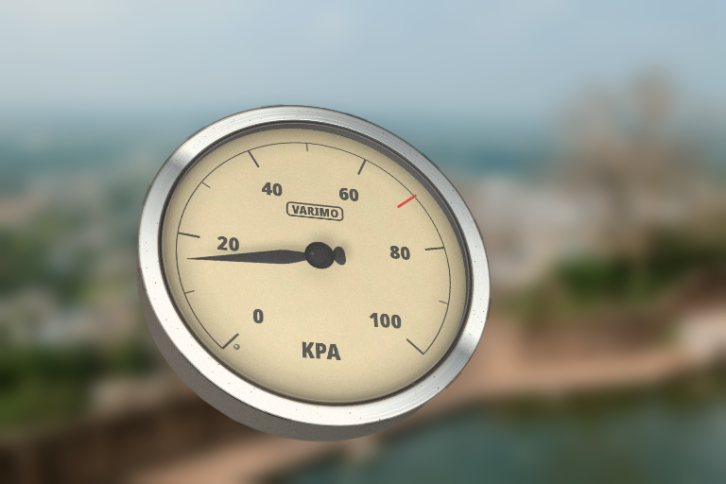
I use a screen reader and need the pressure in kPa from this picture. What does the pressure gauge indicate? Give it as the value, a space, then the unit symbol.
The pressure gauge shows 15 kPa
